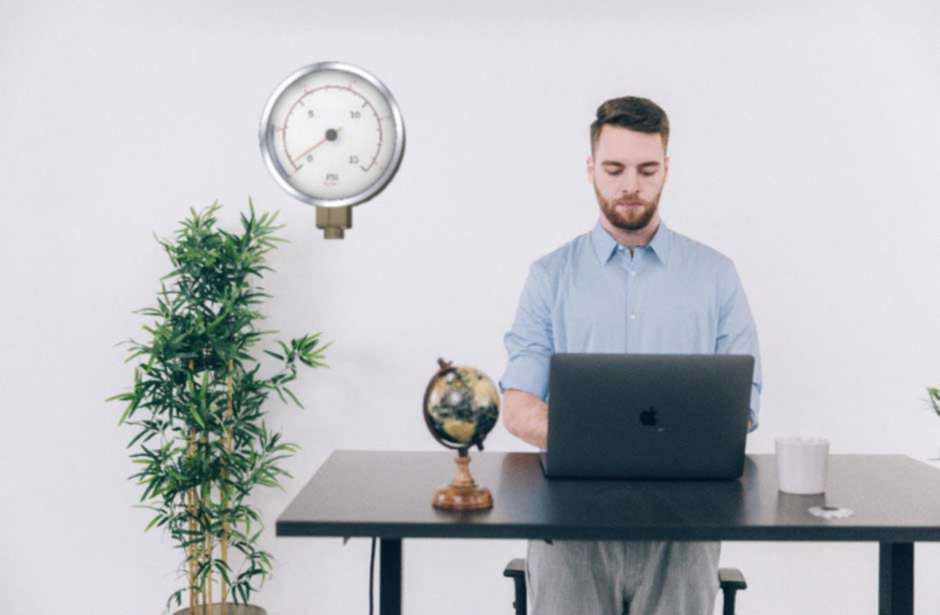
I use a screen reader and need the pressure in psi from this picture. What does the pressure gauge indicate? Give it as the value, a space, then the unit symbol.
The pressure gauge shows 0.5 psi
